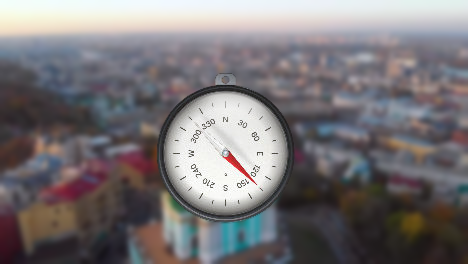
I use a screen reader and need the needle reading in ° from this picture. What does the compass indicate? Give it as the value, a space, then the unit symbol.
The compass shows 135 °
